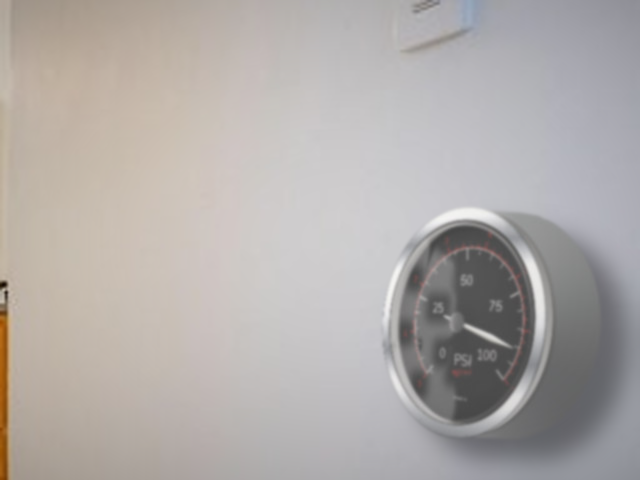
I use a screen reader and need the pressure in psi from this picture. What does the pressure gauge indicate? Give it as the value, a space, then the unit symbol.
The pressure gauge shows 90 psi
